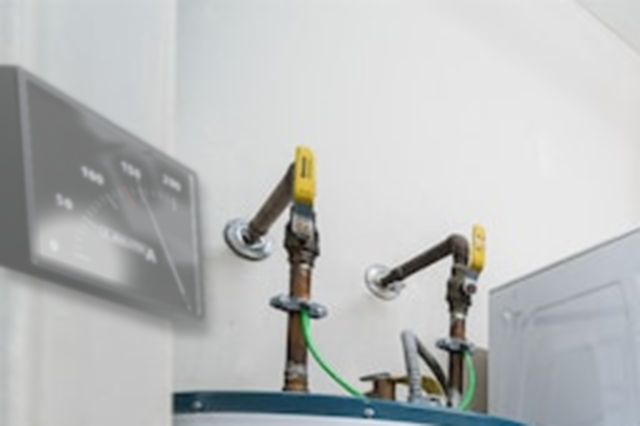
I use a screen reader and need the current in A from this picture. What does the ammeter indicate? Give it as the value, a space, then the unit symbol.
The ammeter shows 150 A
